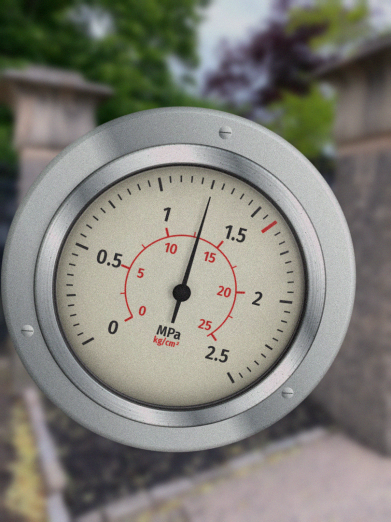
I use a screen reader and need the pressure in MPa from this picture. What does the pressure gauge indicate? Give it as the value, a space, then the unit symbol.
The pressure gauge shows 1.25 MPa
